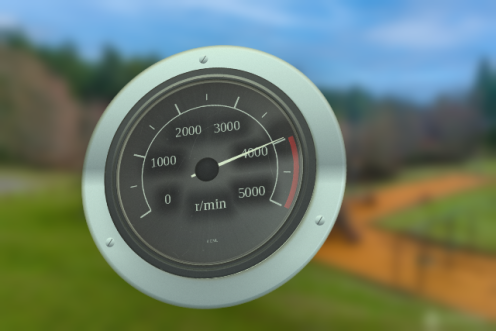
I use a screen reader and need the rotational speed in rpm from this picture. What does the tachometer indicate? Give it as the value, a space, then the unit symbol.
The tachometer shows 4000 rpm
